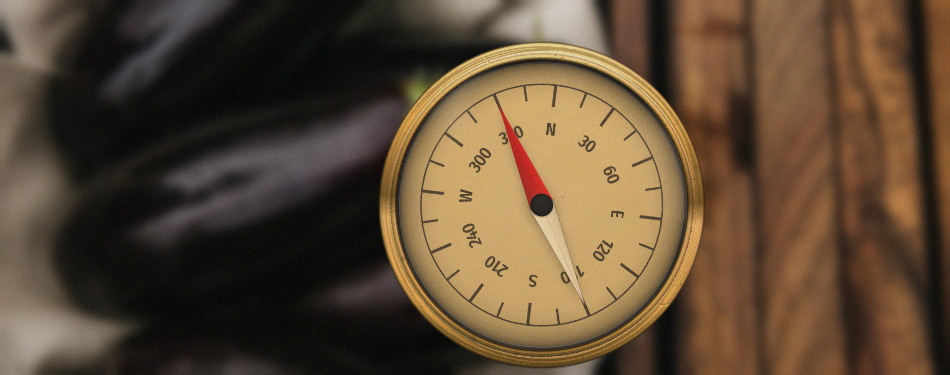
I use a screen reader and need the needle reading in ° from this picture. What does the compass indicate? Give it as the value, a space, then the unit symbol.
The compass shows 330 °
